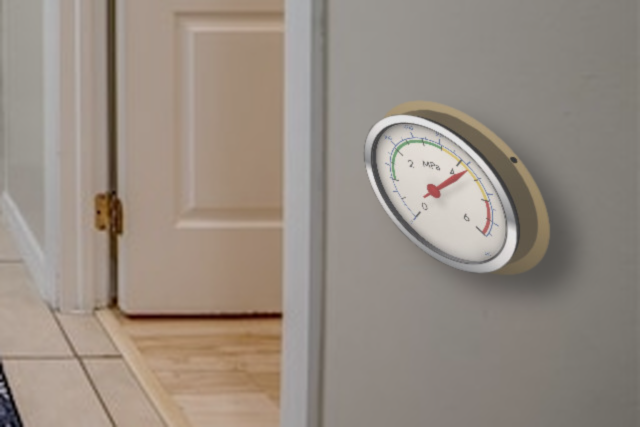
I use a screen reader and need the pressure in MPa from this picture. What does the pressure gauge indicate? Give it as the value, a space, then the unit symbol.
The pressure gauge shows 4.25 MPa
